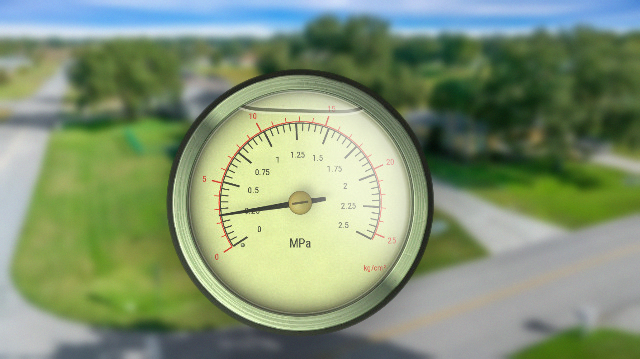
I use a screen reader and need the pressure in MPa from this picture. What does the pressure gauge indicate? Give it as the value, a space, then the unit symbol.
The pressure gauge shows 0.25 MPa
